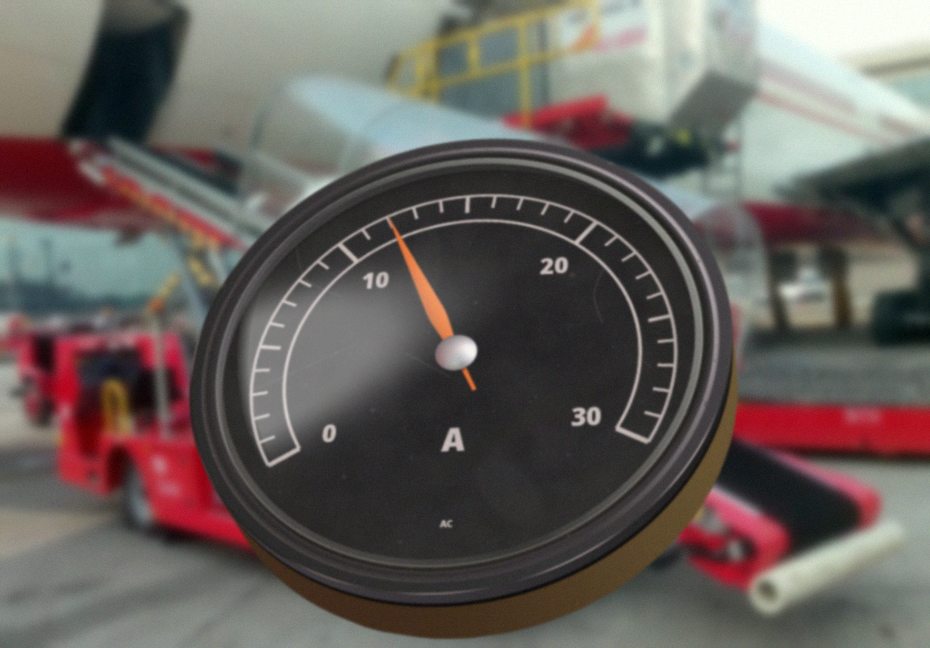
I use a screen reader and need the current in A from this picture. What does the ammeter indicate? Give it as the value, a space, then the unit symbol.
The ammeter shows 12 A
